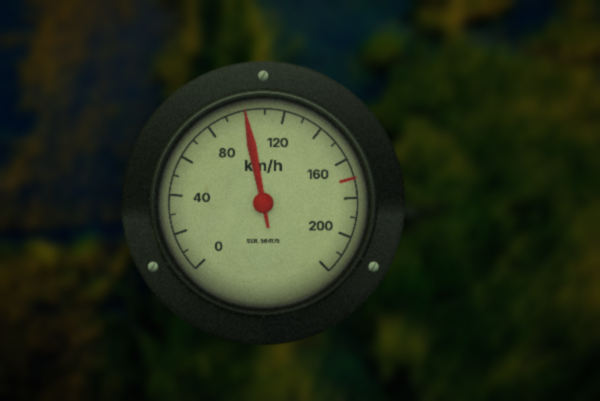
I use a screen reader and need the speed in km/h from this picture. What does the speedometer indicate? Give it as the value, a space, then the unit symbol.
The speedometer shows 100 km/h
